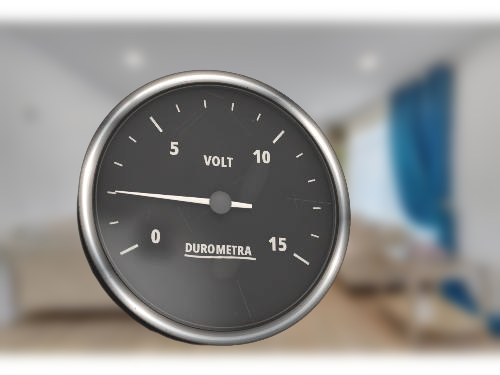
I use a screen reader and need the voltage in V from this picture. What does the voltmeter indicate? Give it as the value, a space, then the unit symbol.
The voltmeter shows 2 V
